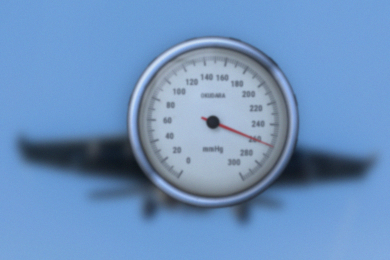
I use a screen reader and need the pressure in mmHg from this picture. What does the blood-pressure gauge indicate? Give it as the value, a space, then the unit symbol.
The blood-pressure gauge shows 260 mmHg
